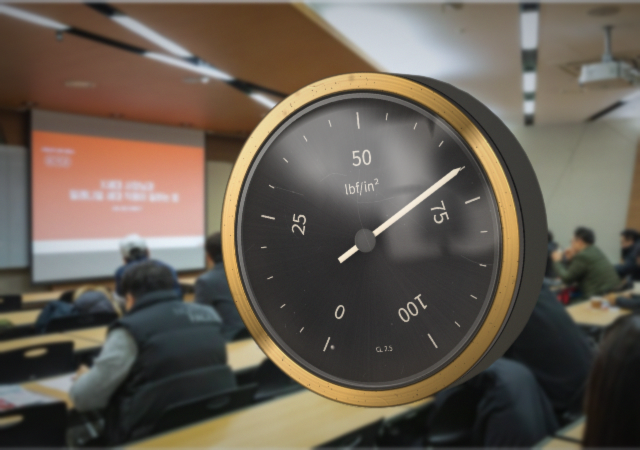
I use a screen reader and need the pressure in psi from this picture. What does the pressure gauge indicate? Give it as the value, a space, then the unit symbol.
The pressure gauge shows 70 psi
